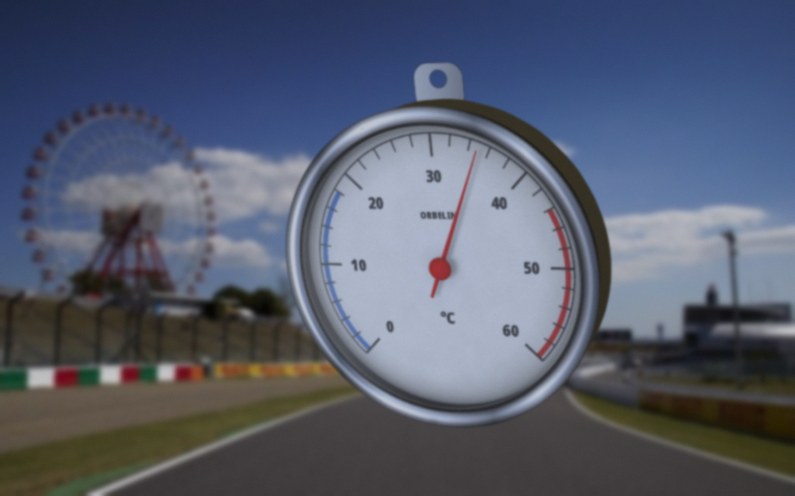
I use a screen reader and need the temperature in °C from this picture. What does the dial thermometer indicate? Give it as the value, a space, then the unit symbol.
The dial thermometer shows 35 °C
